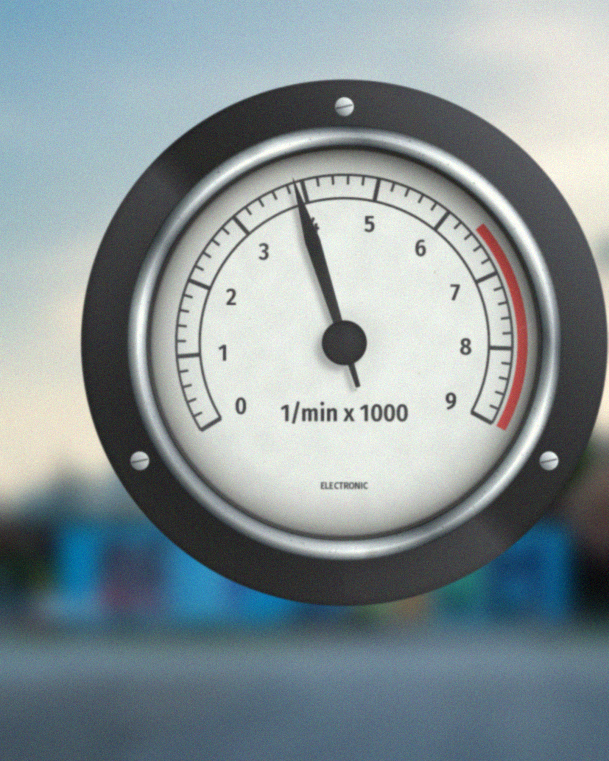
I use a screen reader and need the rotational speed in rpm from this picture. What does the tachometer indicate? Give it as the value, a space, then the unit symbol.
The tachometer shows 3900 rpm
